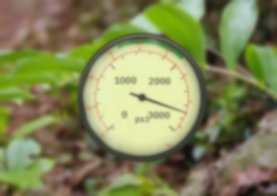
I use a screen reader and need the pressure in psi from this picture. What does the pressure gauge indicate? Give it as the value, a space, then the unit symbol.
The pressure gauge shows 2700 psi
